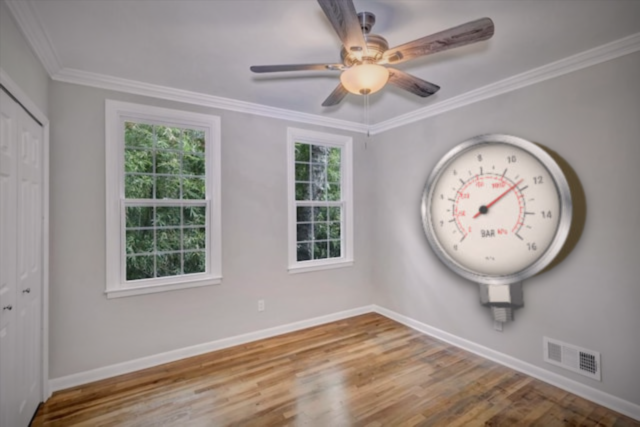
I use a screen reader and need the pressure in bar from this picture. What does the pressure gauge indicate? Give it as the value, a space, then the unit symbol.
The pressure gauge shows 11.5 bar
